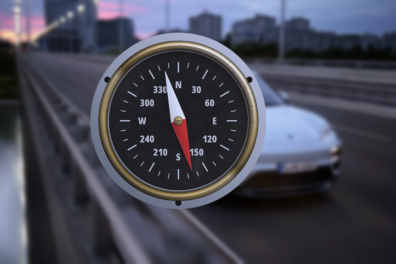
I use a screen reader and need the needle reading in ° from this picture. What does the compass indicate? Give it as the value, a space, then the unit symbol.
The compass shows 165 °
